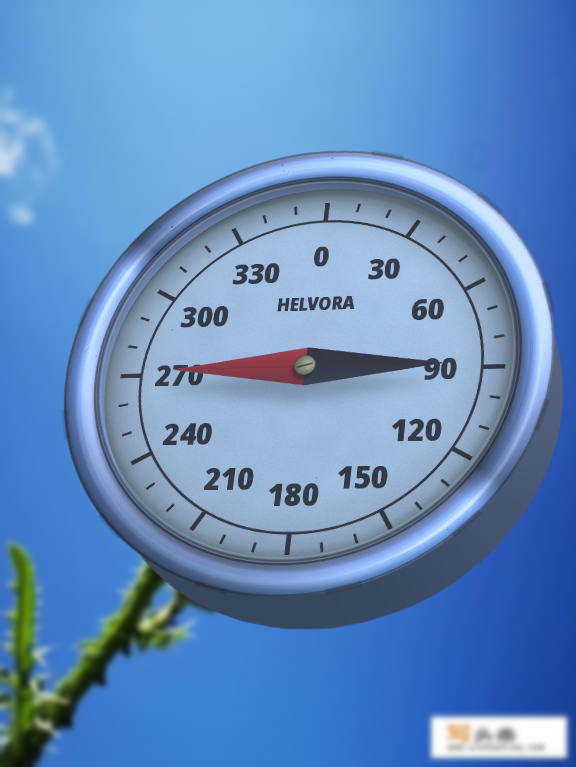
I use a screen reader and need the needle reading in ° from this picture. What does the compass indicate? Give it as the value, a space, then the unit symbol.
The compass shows 270 °
